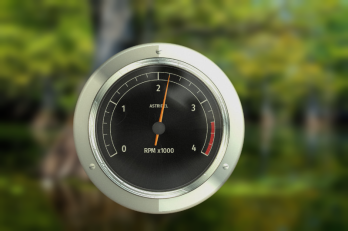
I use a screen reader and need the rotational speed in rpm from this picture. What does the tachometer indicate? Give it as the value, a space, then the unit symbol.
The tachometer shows 2200 rpm
